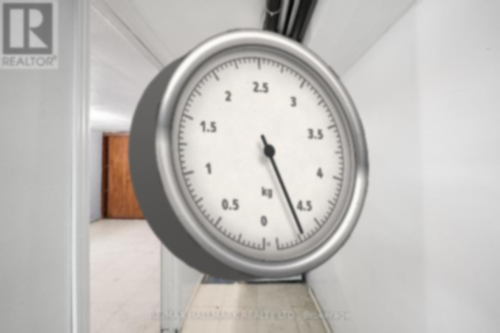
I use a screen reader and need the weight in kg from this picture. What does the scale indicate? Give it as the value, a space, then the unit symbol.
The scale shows 4.75 kg
